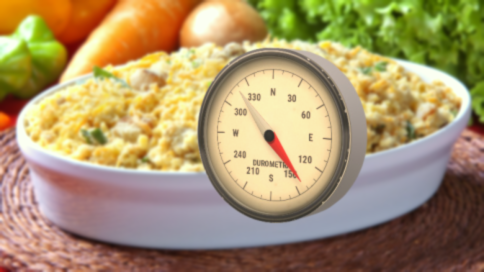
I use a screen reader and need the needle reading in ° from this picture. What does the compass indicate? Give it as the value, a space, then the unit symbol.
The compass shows 140 °
